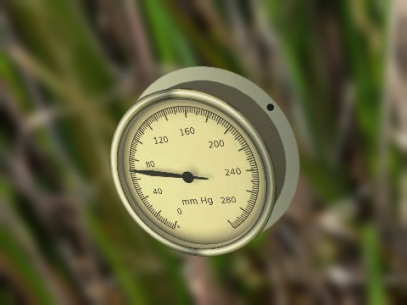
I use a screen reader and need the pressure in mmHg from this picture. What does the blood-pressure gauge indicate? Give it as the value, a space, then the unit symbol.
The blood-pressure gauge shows 70 mmHg
